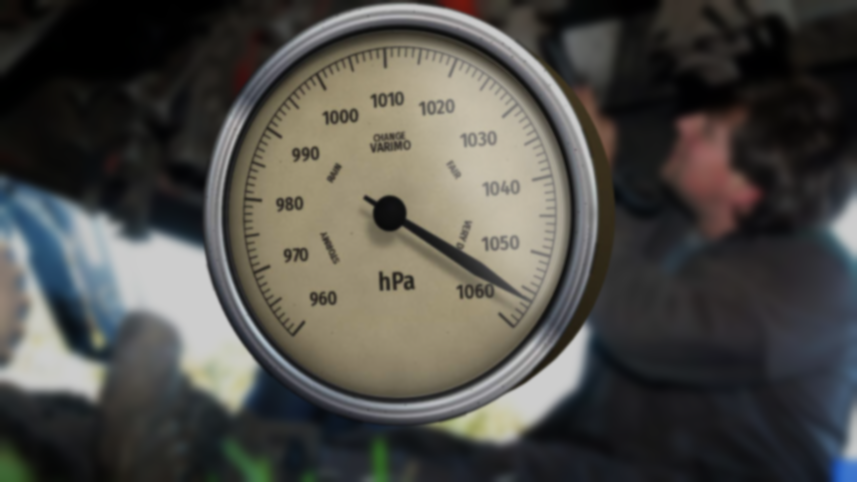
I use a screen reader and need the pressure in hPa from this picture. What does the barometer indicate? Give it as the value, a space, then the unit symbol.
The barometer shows 1056 hPa
